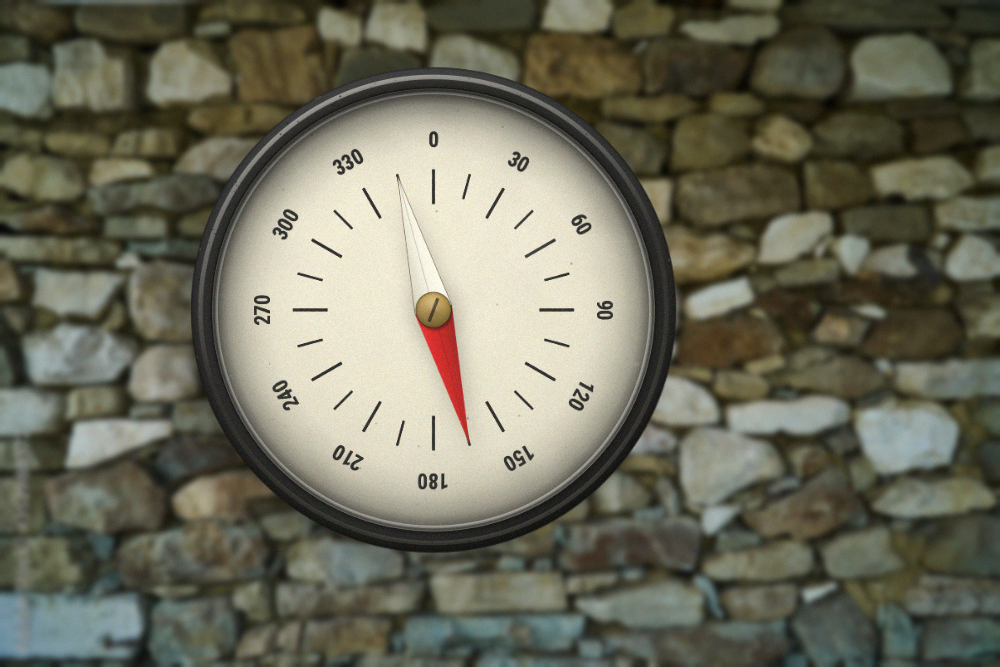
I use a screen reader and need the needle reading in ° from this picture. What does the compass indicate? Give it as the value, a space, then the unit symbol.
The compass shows 165 °
